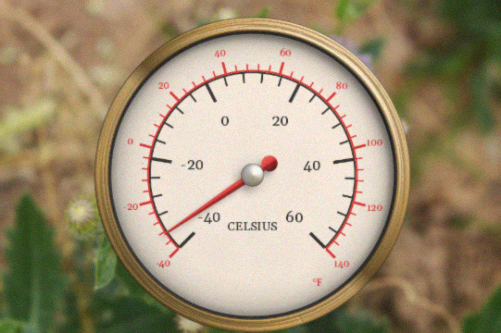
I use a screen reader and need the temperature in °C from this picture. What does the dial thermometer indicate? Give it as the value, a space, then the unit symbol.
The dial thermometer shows -36 °C
